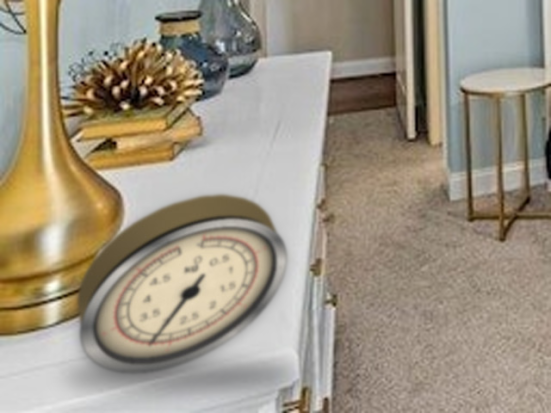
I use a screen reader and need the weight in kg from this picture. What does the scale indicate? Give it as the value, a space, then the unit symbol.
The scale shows 3 kg
